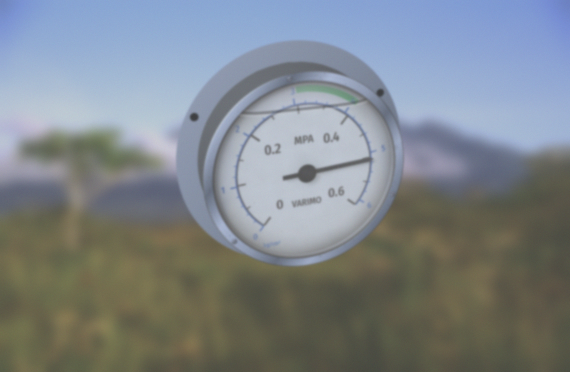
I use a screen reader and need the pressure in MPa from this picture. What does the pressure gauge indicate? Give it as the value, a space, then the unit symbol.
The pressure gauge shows 0.5 MPa
